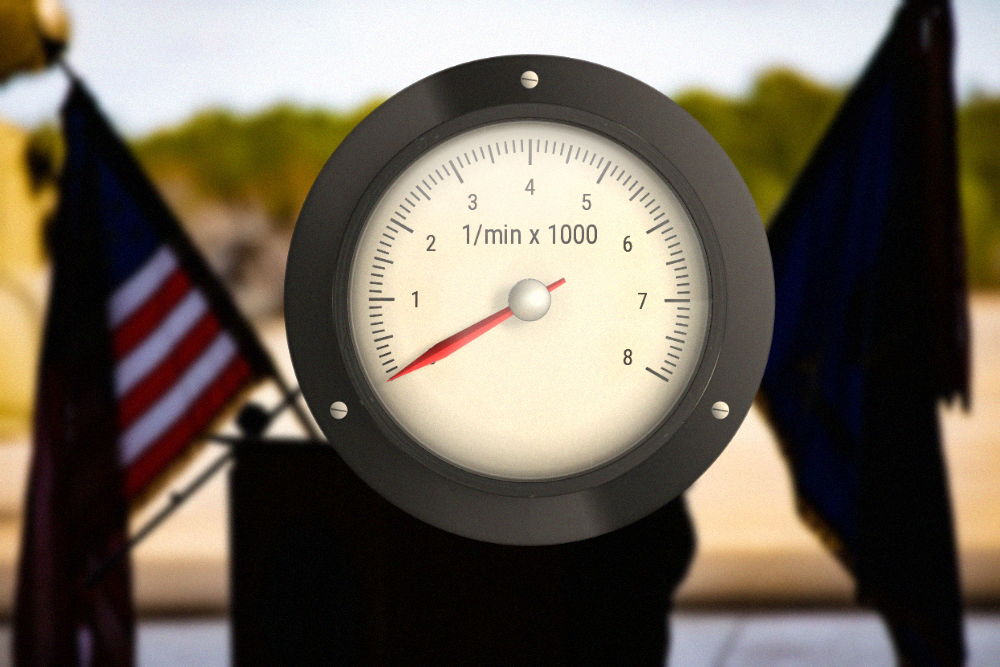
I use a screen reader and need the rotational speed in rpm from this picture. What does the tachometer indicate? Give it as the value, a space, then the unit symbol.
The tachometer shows 0 rpm
